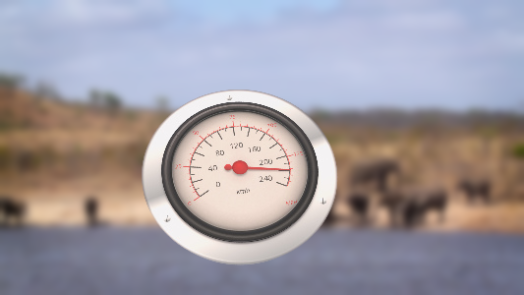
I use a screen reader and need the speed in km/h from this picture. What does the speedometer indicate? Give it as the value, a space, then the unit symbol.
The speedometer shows 220 km/h
